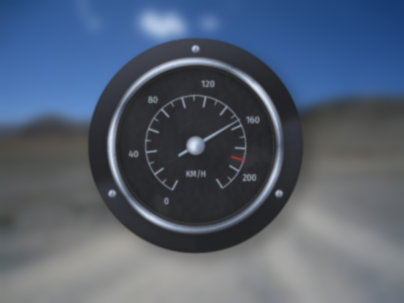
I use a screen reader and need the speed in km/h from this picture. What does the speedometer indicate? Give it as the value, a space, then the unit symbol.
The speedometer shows 155 km/h
